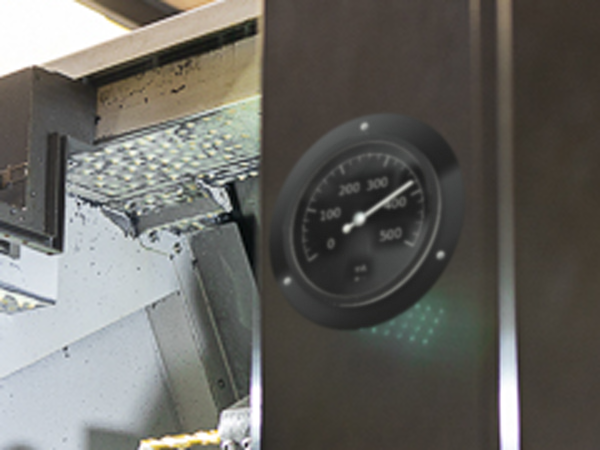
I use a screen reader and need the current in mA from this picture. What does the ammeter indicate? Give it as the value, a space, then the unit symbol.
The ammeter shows 380 mA
